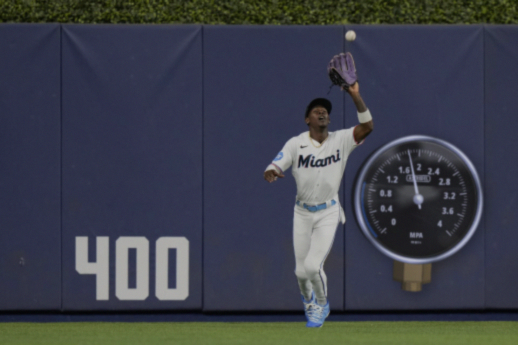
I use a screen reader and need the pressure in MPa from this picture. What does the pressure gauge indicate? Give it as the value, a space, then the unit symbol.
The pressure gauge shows 1.8 MPa
